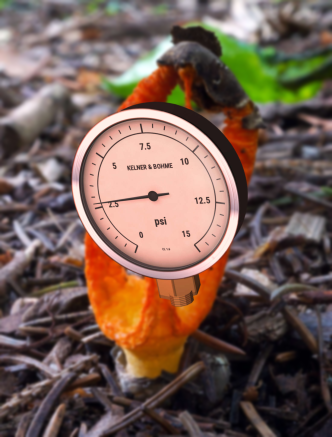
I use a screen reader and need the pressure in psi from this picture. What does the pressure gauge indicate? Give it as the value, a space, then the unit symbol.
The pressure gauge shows 2.75 psi
